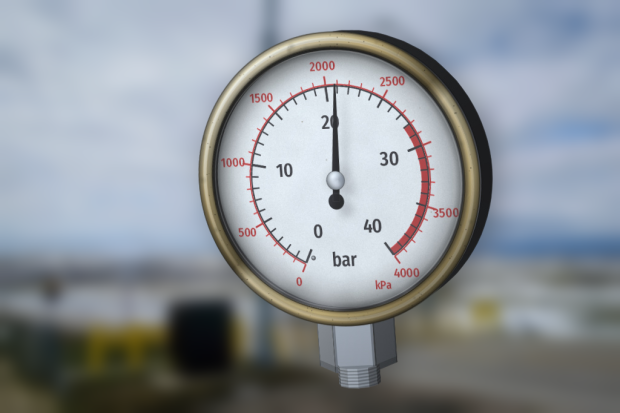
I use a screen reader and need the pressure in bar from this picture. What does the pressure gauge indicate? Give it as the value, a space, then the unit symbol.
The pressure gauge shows 21 bar
